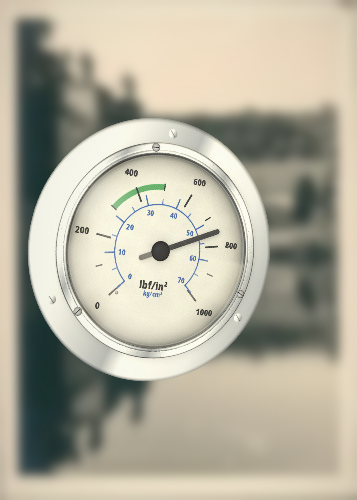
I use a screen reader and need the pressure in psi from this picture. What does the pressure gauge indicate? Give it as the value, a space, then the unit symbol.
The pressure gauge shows 750 psi
